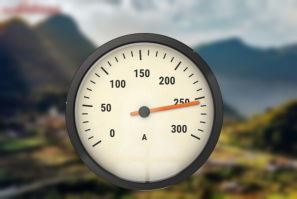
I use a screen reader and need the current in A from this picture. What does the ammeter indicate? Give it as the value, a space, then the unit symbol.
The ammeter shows 255 A
